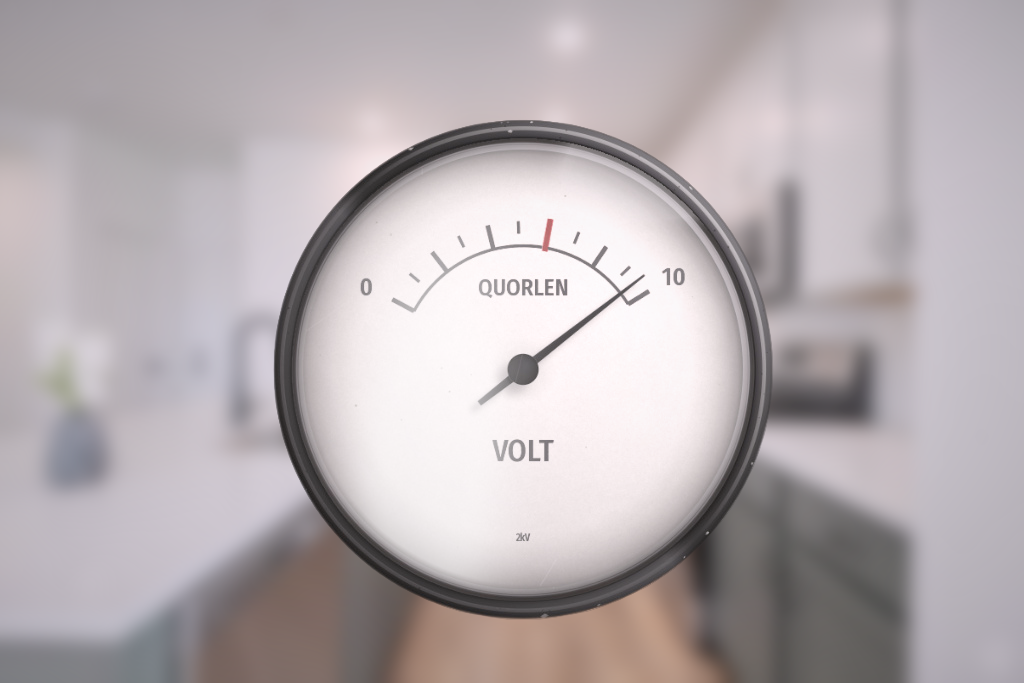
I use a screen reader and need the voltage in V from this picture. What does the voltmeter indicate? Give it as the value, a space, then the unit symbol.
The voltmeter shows 9.5 V
